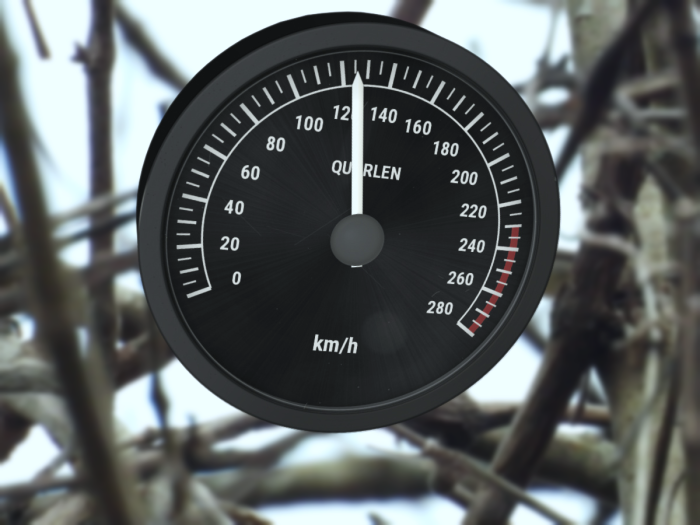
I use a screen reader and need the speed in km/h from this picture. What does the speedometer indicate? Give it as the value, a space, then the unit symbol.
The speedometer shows 125 km/h
